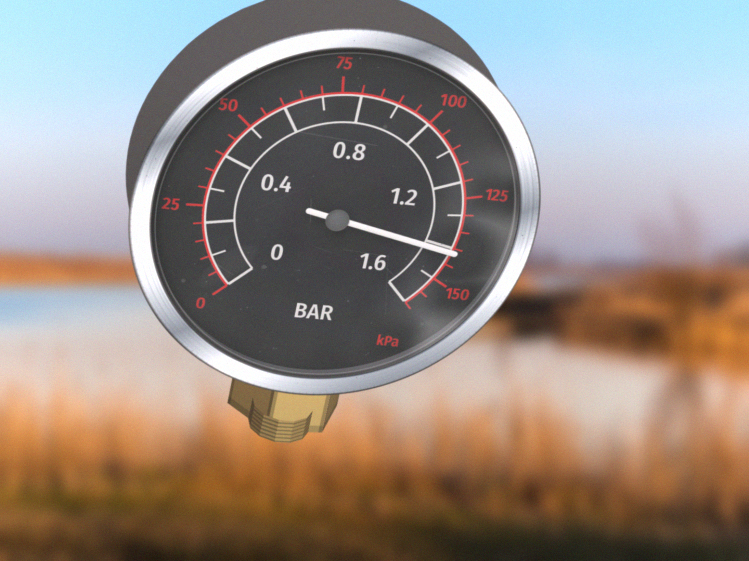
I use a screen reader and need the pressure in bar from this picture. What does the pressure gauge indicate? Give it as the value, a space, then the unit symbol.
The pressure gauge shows 1.4 bar
